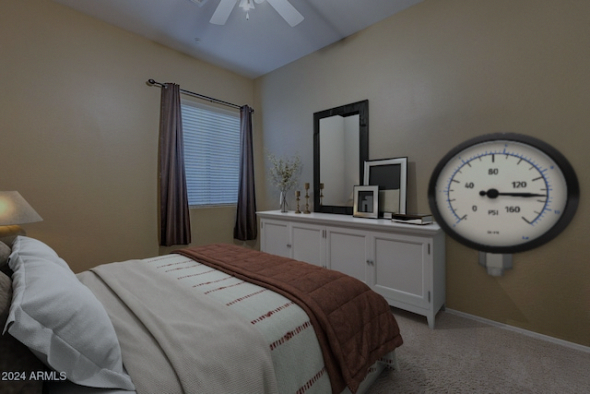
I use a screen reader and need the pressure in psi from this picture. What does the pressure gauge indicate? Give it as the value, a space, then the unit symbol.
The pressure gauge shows 135 psi
